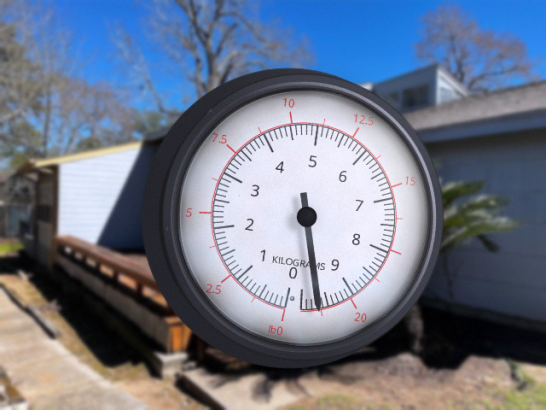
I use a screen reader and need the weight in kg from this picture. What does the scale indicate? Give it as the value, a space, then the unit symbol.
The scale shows 9.7 kg
